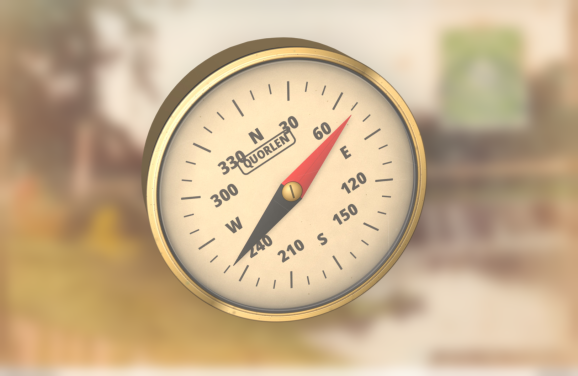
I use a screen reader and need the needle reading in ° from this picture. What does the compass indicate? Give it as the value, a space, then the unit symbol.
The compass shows 70 °
